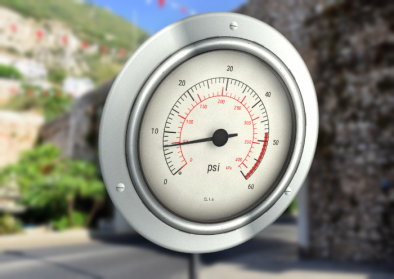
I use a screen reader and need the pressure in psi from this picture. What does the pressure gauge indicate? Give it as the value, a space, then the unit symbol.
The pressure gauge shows 7 psi
